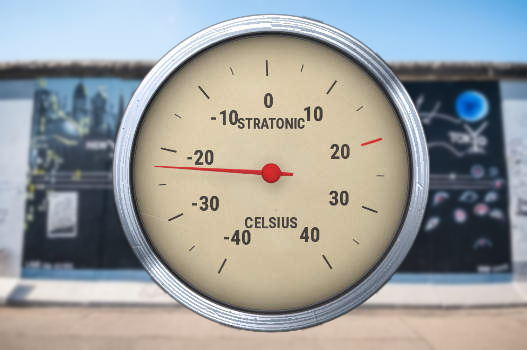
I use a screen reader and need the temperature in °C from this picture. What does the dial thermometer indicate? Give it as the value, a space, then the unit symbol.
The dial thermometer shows -22.5 °C
